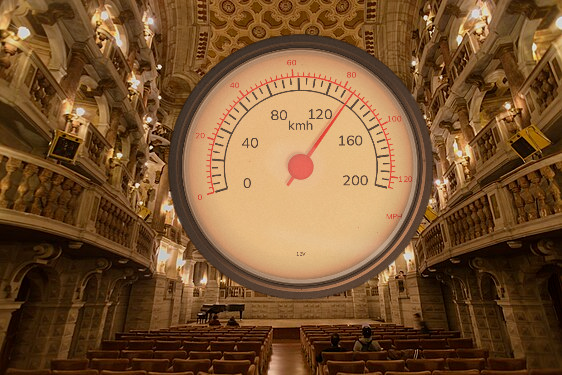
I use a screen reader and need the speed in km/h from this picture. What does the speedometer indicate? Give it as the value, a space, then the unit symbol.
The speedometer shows 135 km/h
